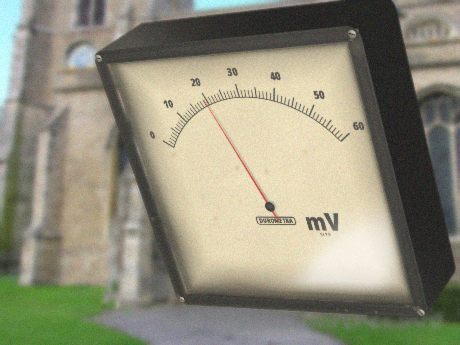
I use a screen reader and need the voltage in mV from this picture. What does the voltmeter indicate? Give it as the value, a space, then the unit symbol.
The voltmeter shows 20 mV
